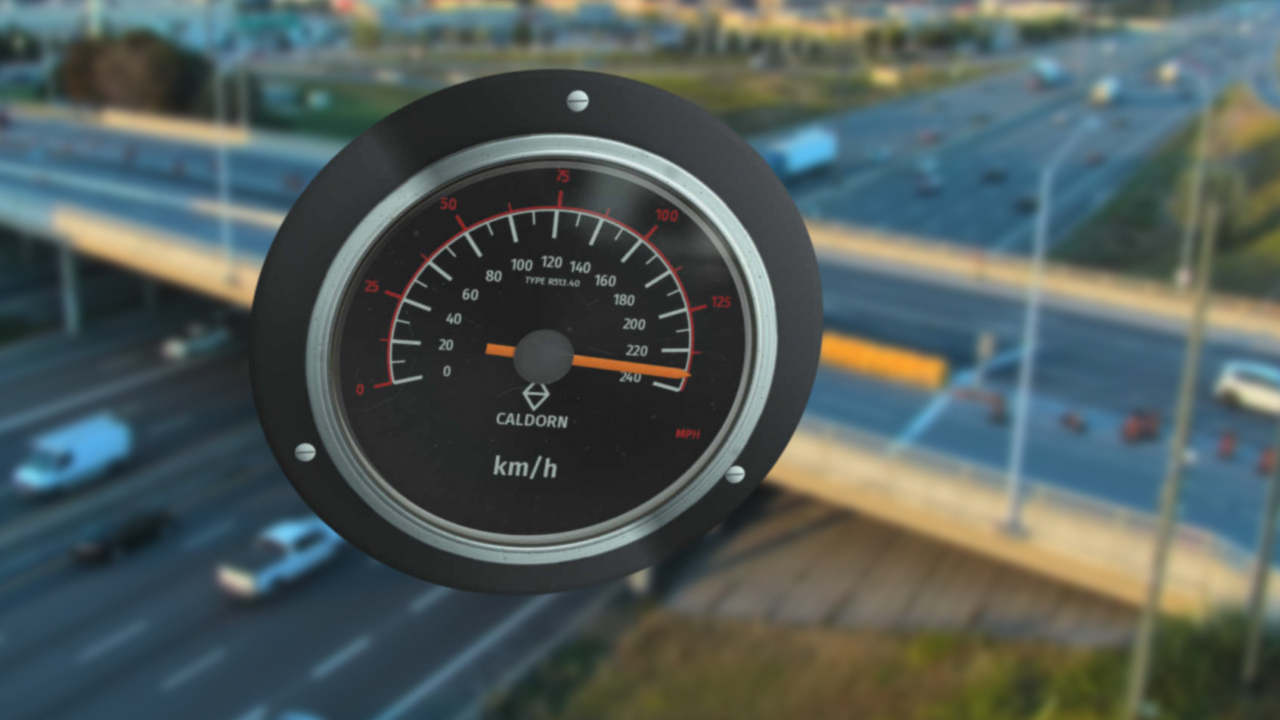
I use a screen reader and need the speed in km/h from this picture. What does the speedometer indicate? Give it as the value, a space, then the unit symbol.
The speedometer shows 230 km/h
